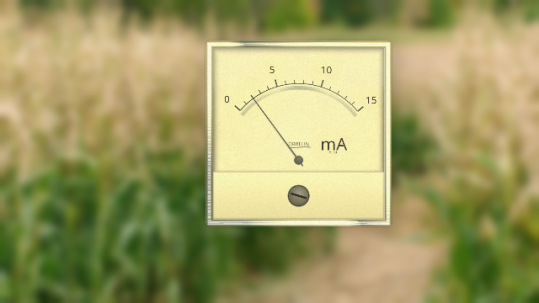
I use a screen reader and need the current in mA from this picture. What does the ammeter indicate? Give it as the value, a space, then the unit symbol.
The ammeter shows 2 mA
